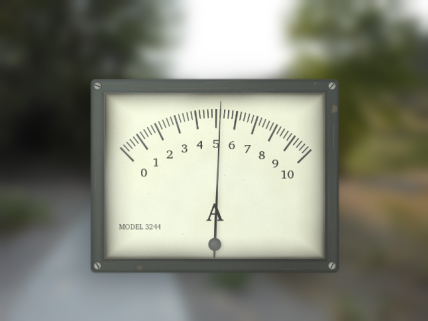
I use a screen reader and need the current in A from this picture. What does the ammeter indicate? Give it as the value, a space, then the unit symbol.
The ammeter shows 5.2 A
